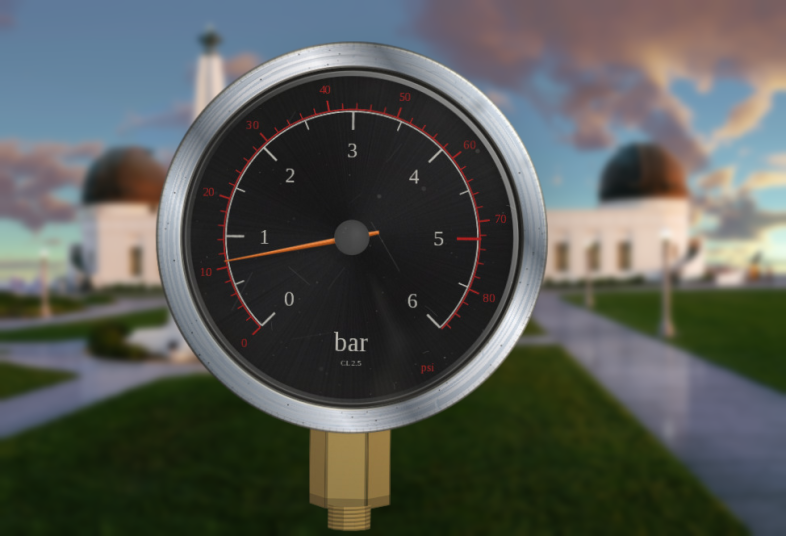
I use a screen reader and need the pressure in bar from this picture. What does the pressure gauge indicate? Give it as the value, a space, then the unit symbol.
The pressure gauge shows 0.75 bar
